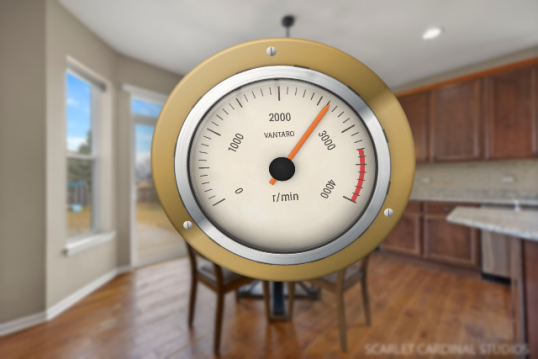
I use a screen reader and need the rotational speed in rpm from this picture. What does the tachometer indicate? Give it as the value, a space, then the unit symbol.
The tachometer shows 2600 rpm
